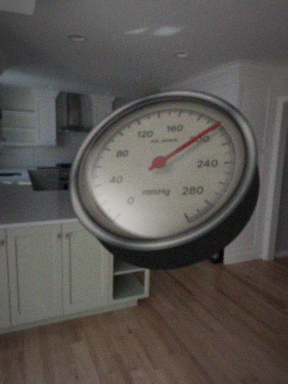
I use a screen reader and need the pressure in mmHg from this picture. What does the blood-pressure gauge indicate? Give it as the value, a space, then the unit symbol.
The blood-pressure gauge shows 200 mmHg
